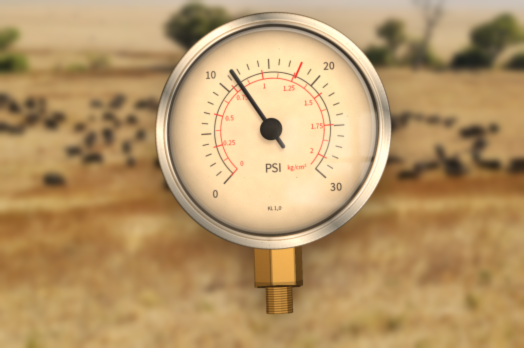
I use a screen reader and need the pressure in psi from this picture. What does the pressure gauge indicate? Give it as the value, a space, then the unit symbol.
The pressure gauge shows 11.5 psi
